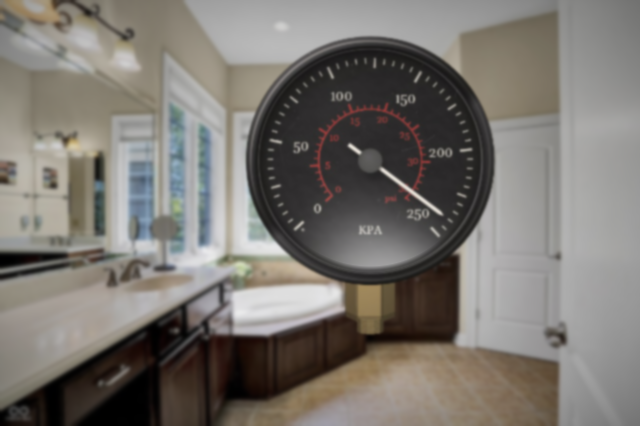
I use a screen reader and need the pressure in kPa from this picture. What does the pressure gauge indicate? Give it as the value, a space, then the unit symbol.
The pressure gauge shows 240 kPa
